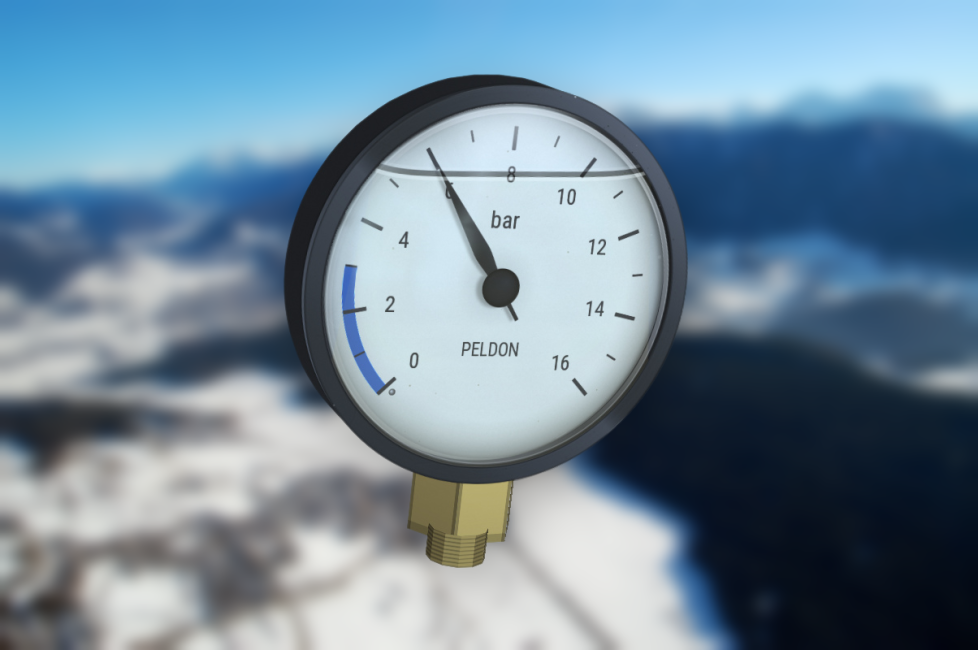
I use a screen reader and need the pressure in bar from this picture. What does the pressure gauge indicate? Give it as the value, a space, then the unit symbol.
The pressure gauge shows 6 bar
